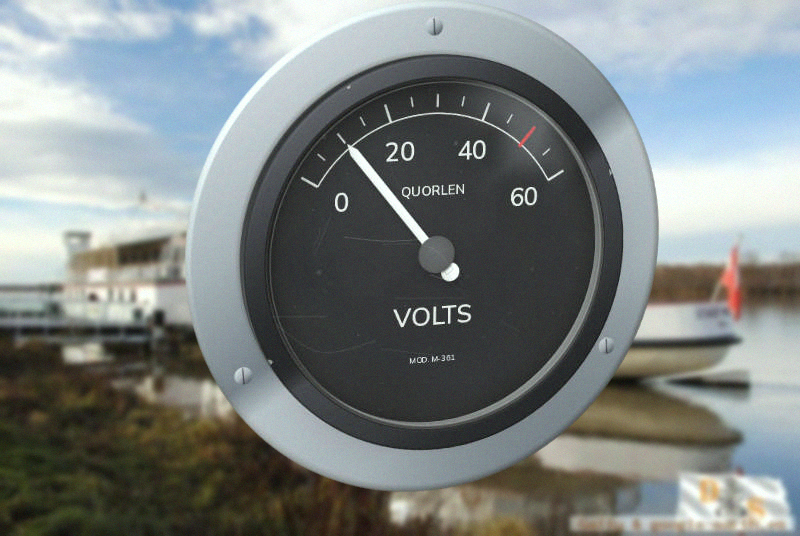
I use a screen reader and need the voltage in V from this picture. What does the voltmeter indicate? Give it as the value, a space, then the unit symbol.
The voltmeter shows 10 V
